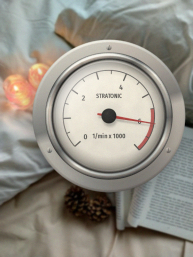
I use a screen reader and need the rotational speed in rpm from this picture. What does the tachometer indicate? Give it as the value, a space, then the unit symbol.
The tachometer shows 6000 rpm
